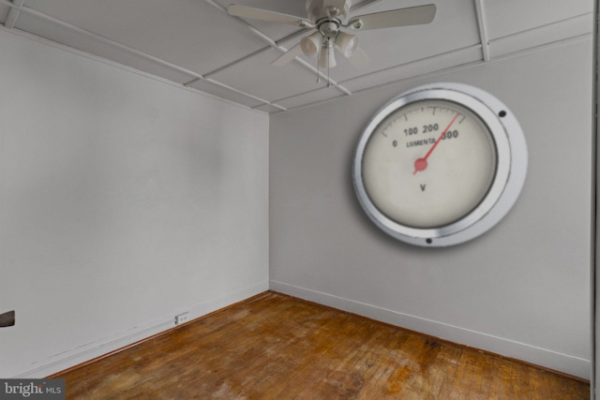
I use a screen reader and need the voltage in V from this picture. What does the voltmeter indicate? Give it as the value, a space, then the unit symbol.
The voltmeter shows 280 V
